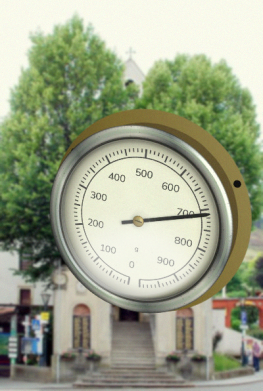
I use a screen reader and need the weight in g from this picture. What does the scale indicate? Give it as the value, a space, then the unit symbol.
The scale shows 710 g
